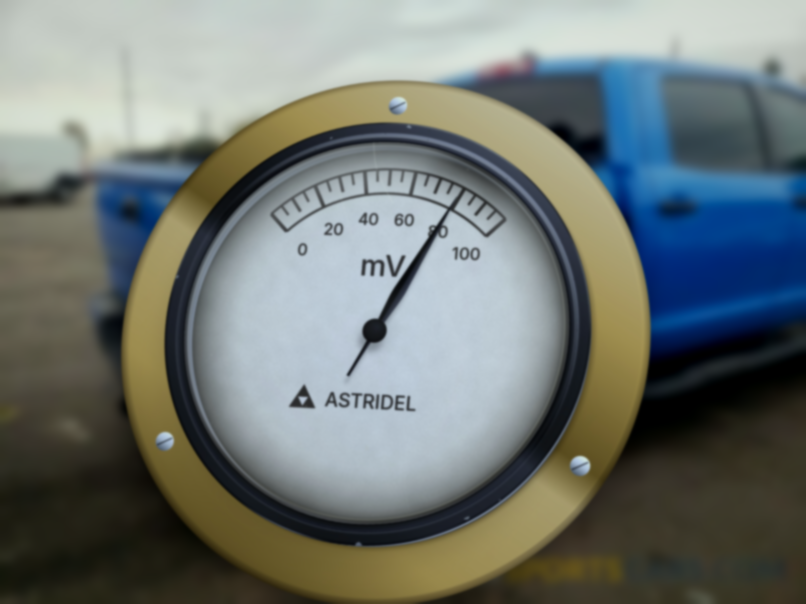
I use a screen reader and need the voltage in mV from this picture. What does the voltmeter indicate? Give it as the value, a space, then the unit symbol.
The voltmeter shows 80 mV
